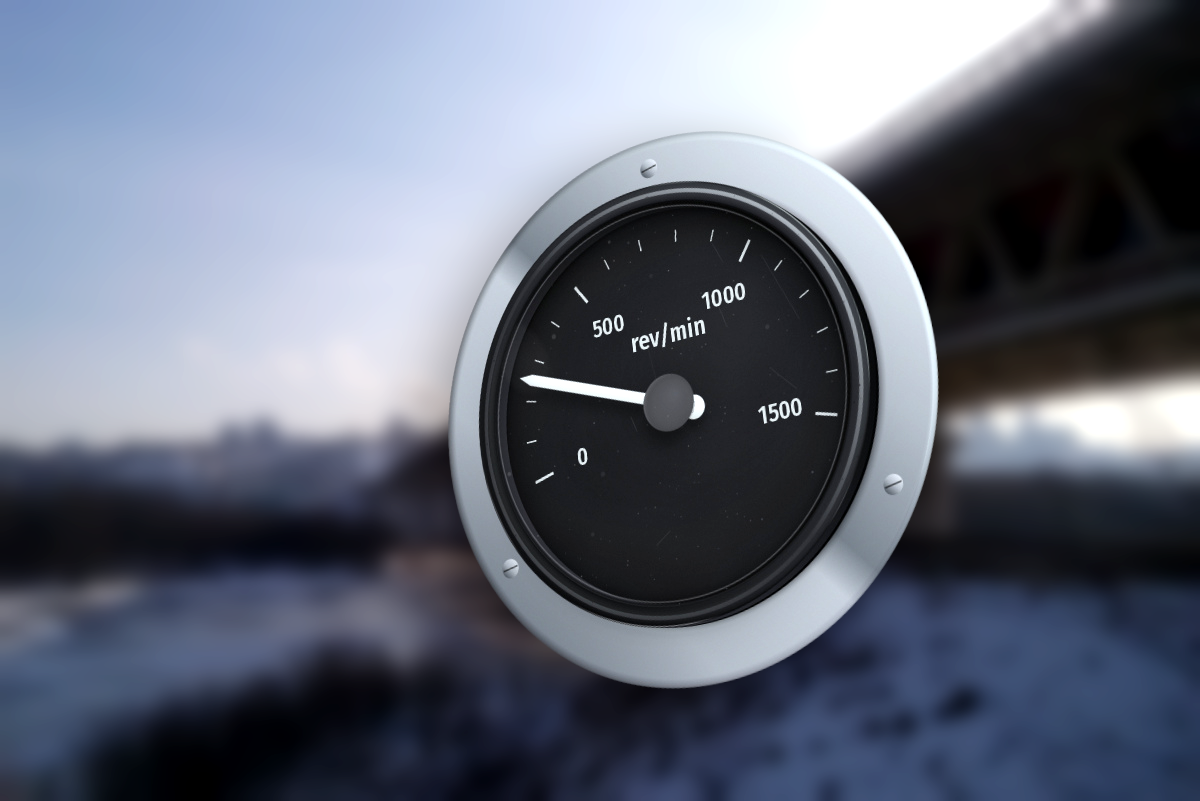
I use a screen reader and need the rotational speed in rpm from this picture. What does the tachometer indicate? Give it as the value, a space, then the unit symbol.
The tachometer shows 250 rpm
